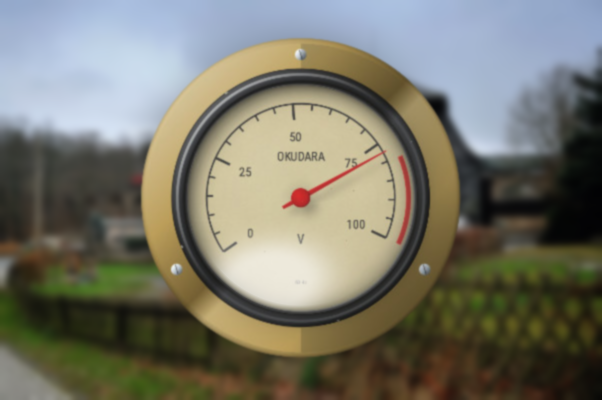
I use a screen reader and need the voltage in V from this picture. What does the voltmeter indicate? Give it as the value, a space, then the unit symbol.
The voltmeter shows 77.5 V
